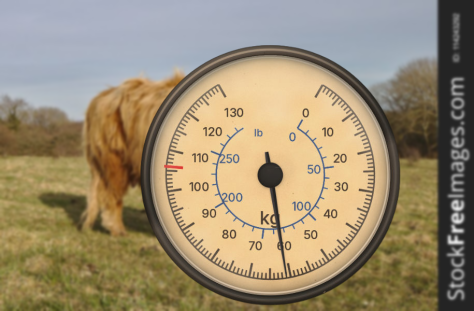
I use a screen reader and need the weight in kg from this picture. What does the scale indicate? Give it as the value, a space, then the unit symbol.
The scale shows 61 kg
